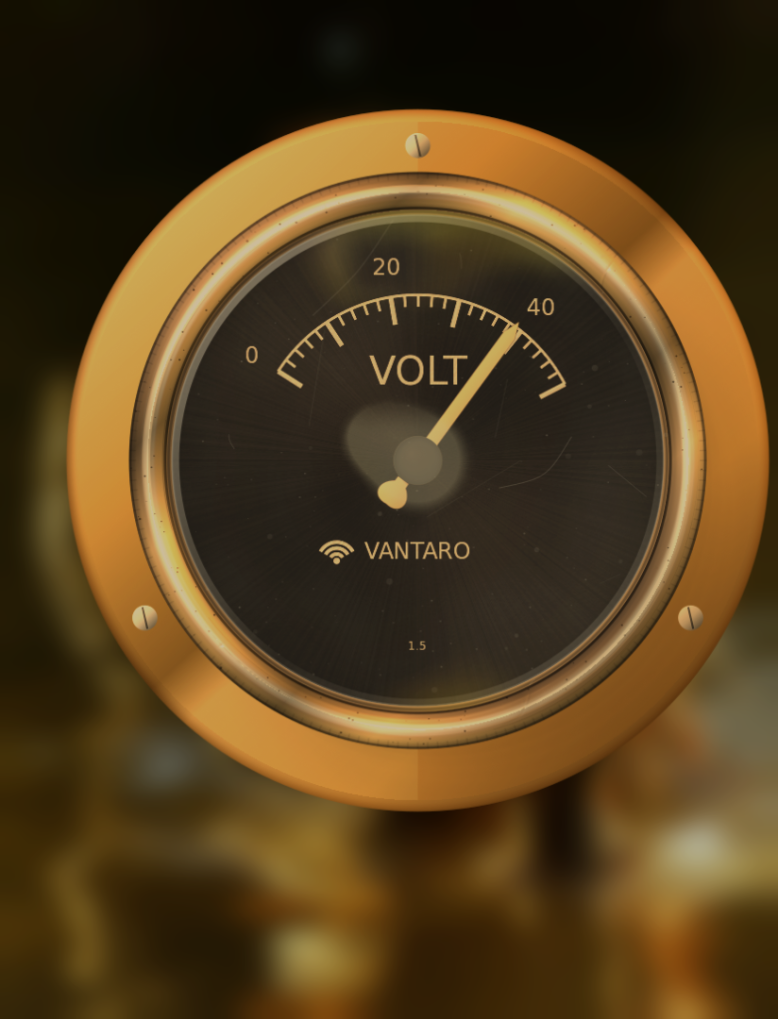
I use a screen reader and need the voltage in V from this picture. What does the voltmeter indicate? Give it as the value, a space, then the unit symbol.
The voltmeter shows 39 V
